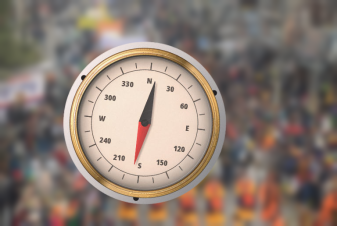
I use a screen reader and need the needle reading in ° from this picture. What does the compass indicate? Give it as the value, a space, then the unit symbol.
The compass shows 187.5 °
